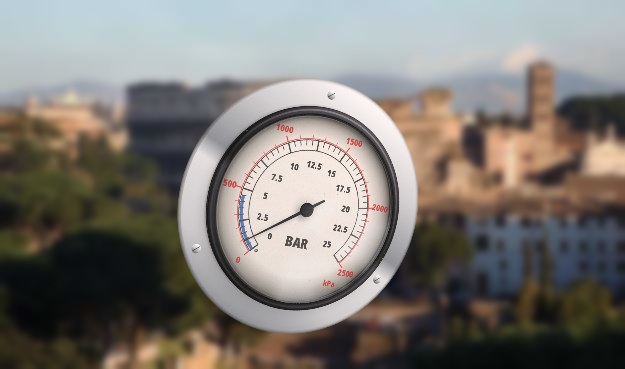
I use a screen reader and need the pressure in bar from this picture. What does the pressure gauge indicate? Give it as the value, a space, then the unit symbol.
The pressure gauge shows 1 bar
